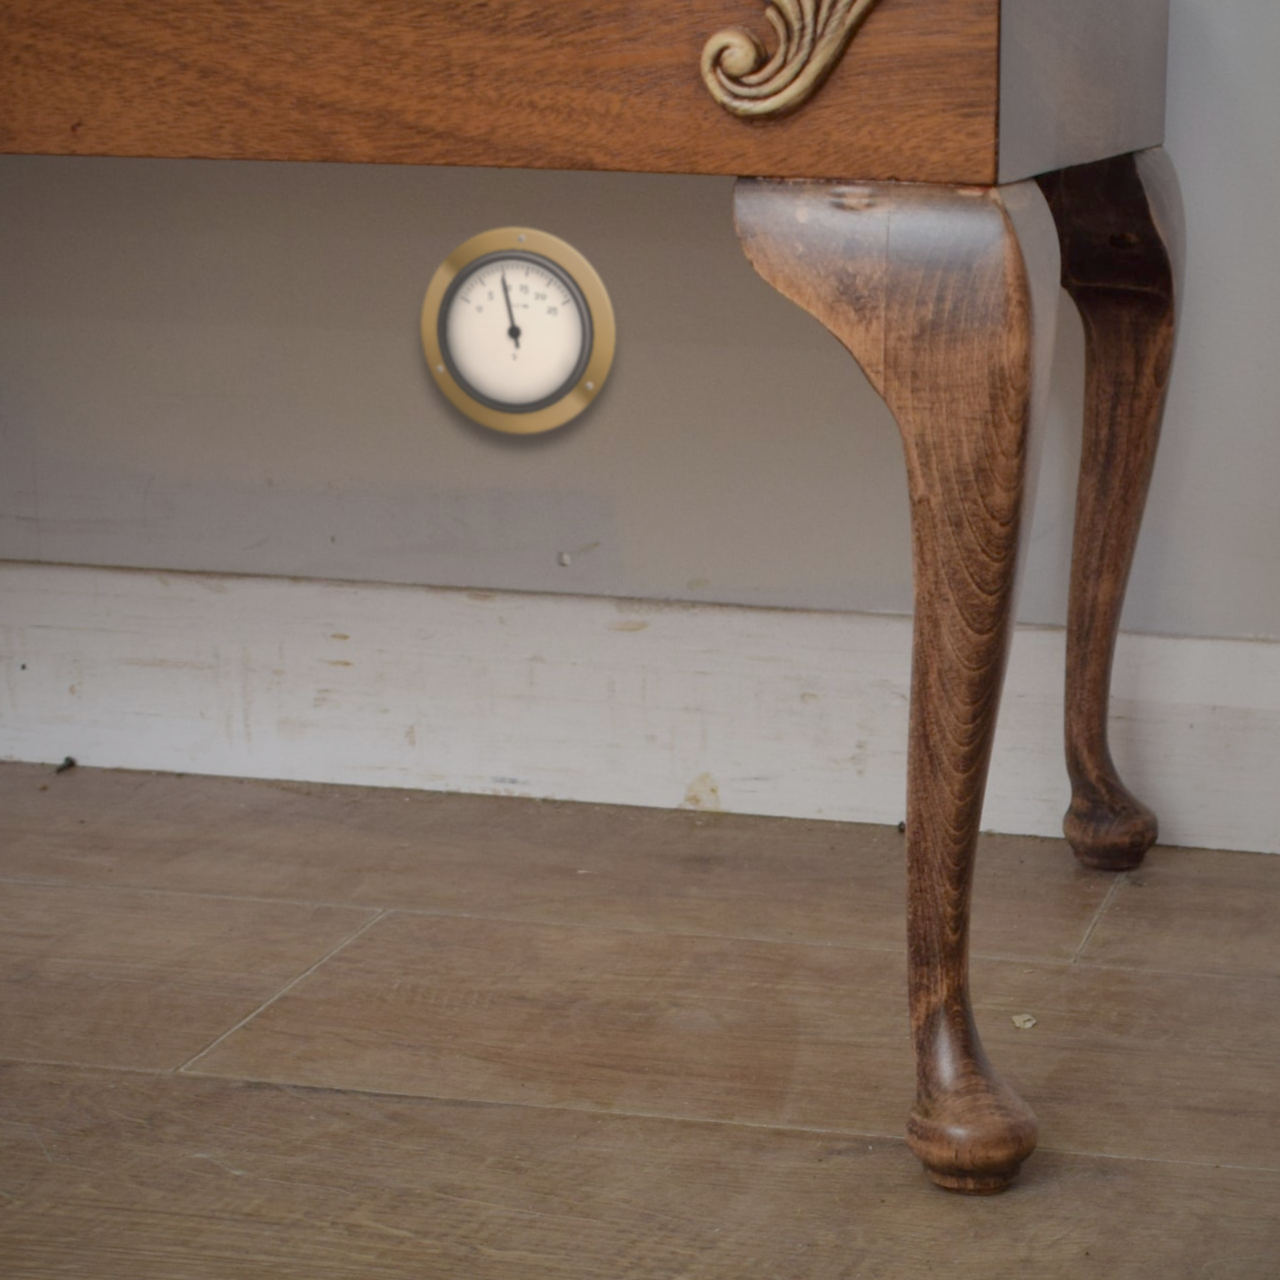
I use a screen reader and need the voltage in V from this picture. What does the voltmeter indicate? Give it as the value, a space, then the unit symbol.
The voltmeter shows 10 V
